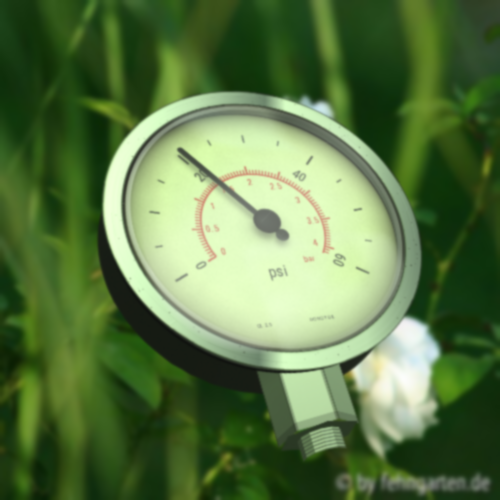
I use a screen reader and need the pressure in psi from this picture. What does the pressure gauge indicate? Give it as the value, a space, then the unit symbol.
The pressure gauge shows 20 psi
